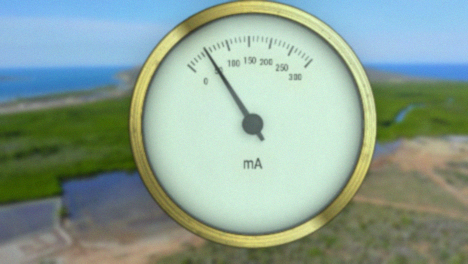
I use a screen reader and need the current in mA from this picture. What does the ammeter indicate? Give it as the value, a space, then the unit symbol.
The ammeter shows 50 mA
